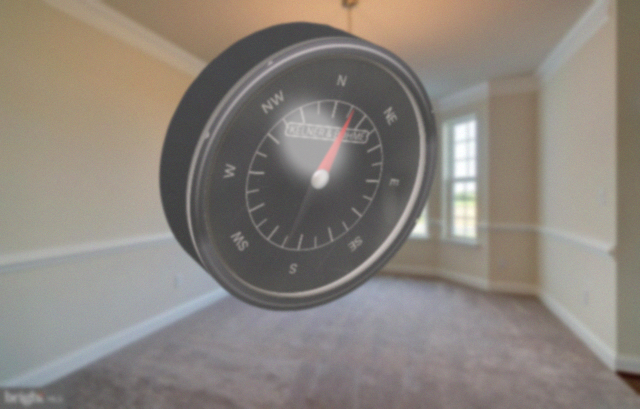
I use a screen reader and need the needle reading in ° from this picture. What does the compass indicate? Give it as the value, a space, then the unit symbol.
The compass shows 15 °
